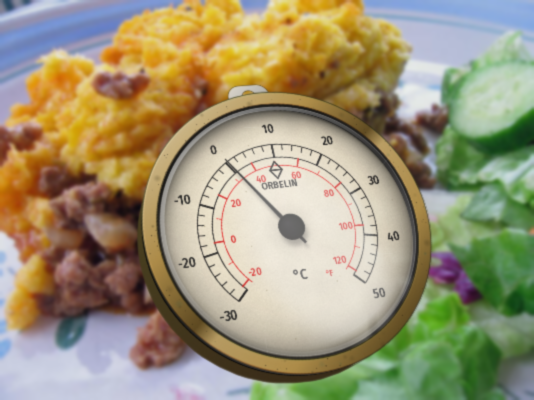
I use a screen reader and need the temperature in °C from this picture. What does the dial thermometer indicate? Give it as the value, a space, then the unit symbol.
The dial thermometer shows 0 °C
